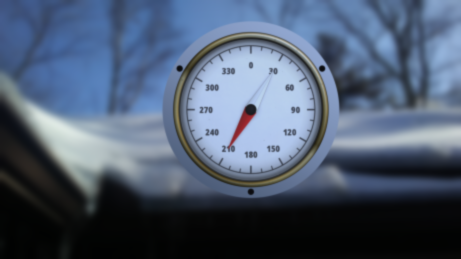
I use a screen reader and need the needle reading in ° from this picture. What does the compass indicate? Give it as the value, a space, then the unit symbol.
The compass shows 210 °
